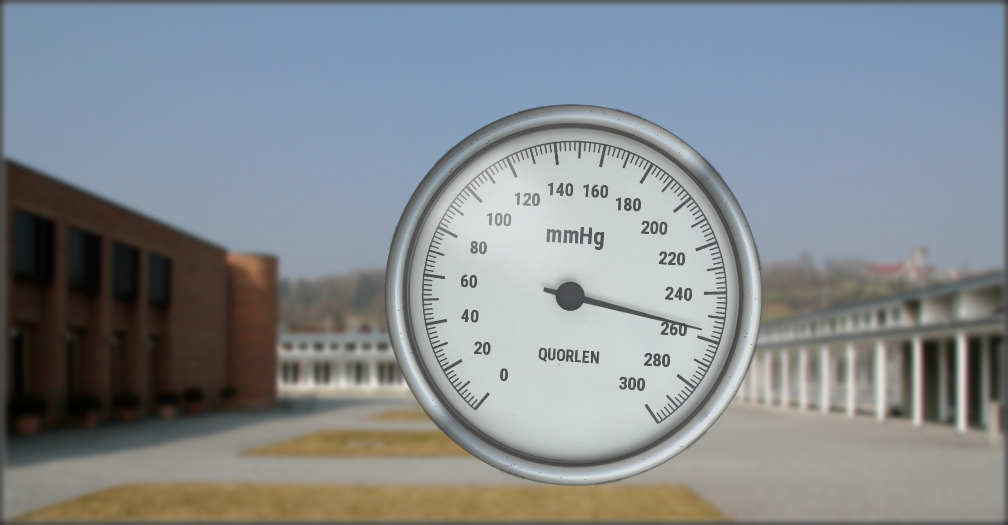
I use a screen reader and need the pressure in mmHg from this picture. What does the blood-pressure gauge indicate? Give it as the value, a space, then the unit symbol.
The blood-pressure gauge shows 256 mmHg
